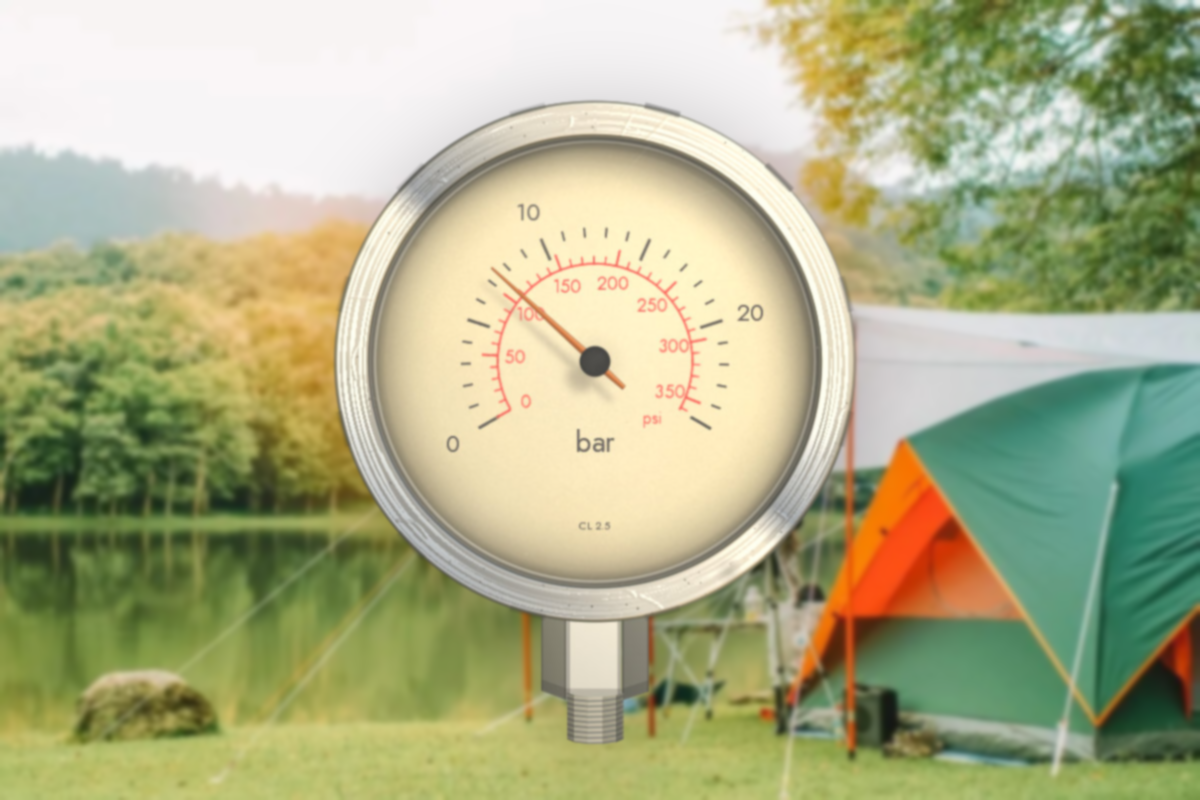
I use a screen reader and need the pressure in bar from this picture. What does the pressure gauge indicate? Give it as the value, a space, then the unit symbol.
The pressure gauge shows 7.5 bar
